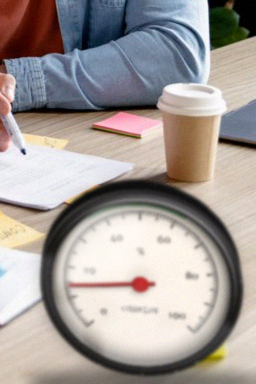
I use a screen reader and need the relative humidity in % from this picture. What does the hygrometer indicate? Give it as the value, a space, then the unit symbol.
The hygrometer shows 15 %
